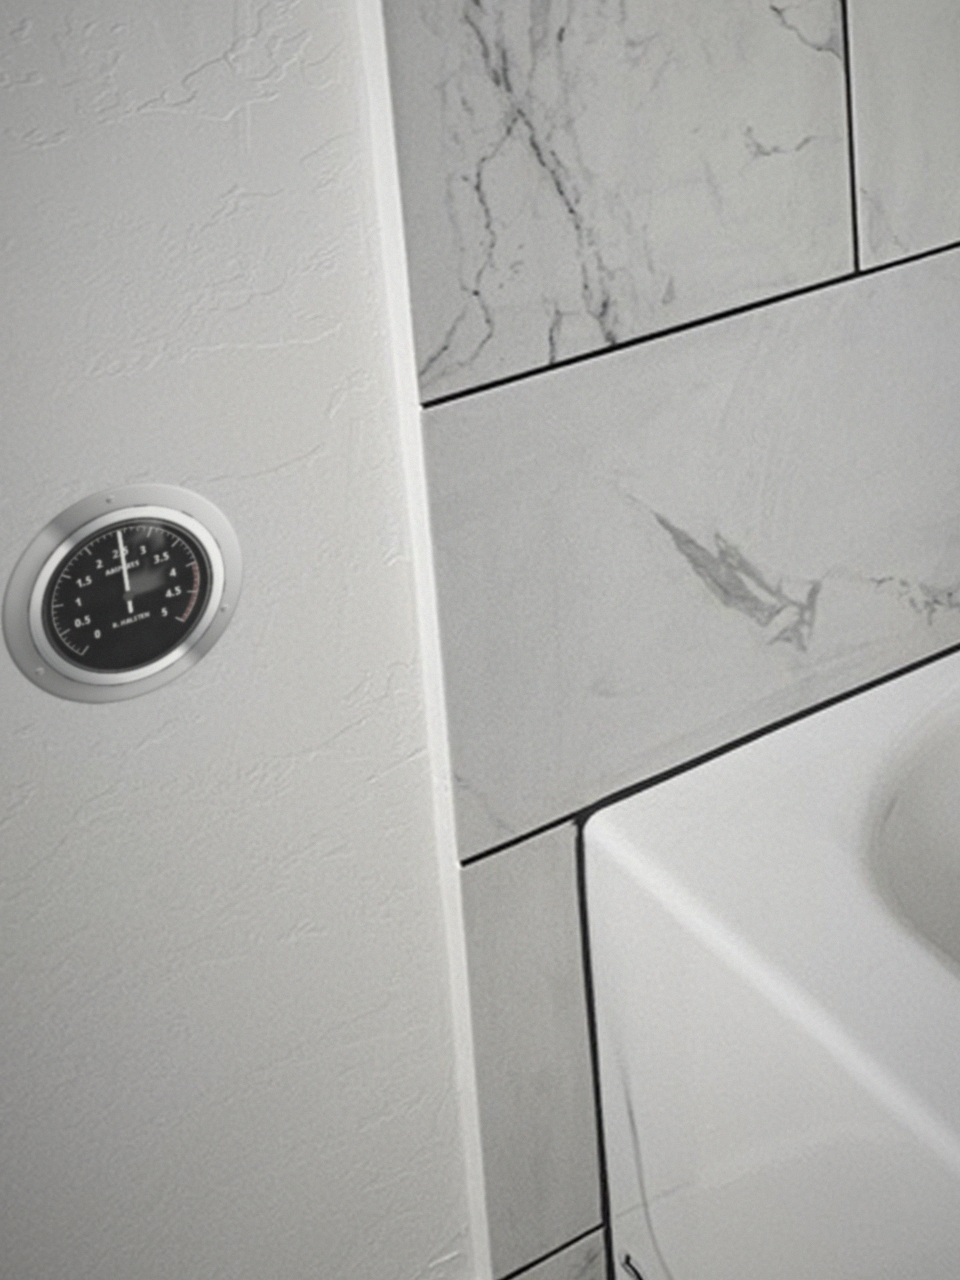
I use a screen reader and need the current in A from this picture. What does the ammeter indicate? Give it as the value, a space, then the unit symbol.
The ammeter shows 2.5 A
